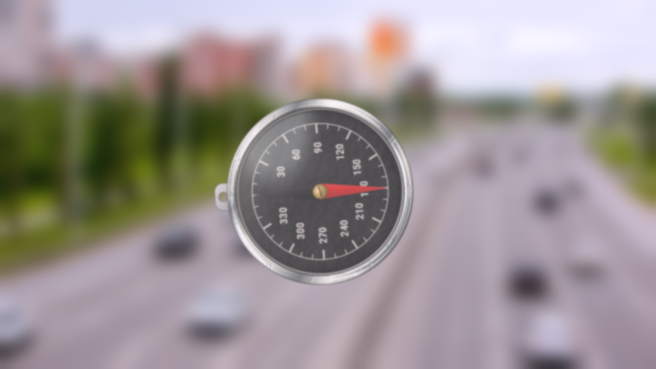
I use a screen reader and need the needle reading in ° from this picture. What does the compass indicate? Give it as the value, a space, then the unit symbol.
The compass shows 180 °
